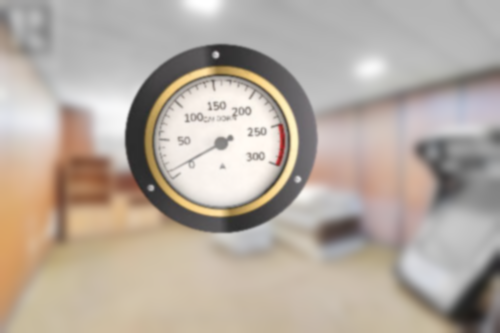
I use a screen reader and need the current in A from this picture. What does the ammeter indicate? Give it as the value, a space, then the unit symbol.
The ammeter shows 10 A
